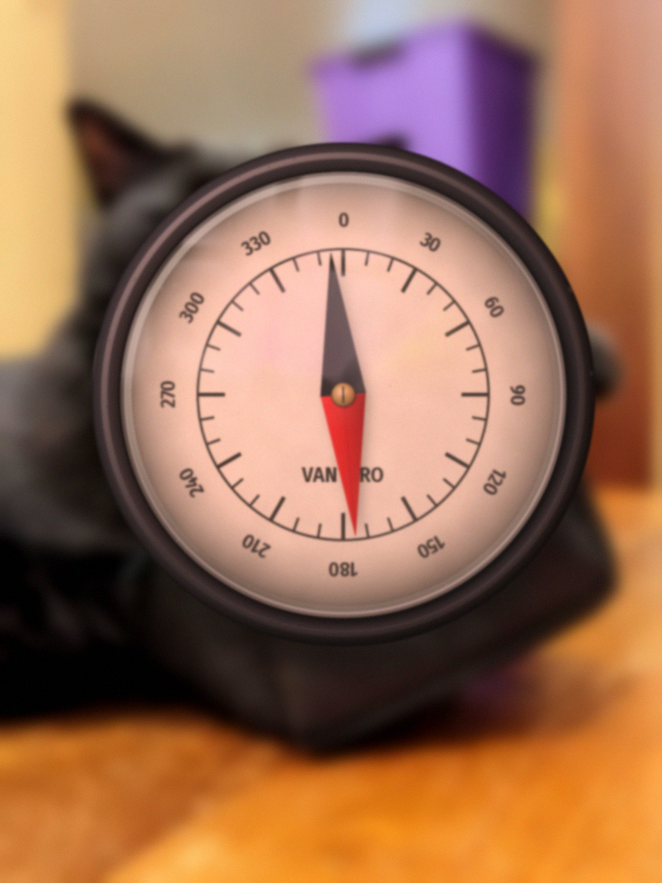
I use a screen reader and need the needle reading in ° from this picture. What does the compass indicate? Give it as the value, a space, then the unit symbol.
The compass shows 175 °
